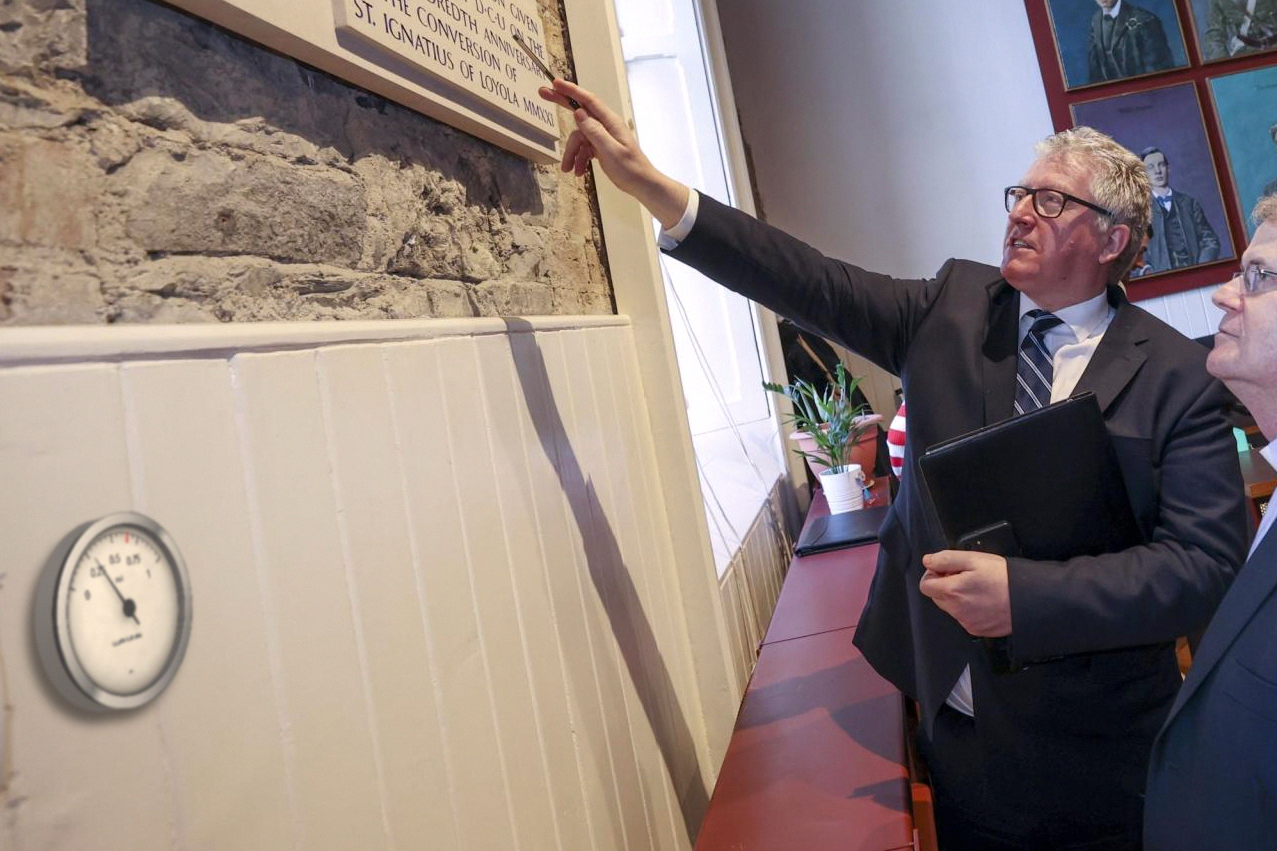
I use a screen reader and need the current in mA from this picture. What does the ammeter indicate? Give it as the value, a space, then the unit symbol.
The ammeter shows 0.25 mA
